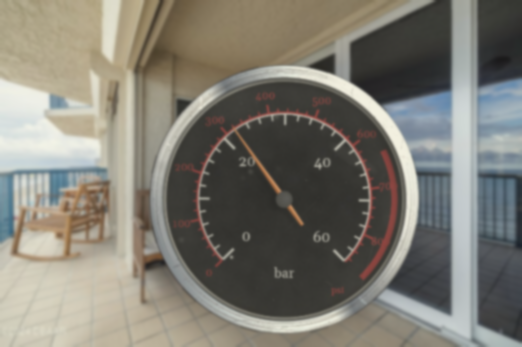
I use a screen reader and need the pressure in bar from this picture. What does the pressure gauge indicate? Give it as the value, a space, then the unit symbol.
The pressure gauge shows 22 bar
